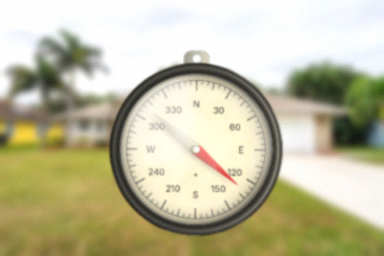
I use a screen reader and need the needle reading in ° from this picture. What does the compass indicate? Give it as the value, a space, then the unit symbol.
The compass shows 130 °
